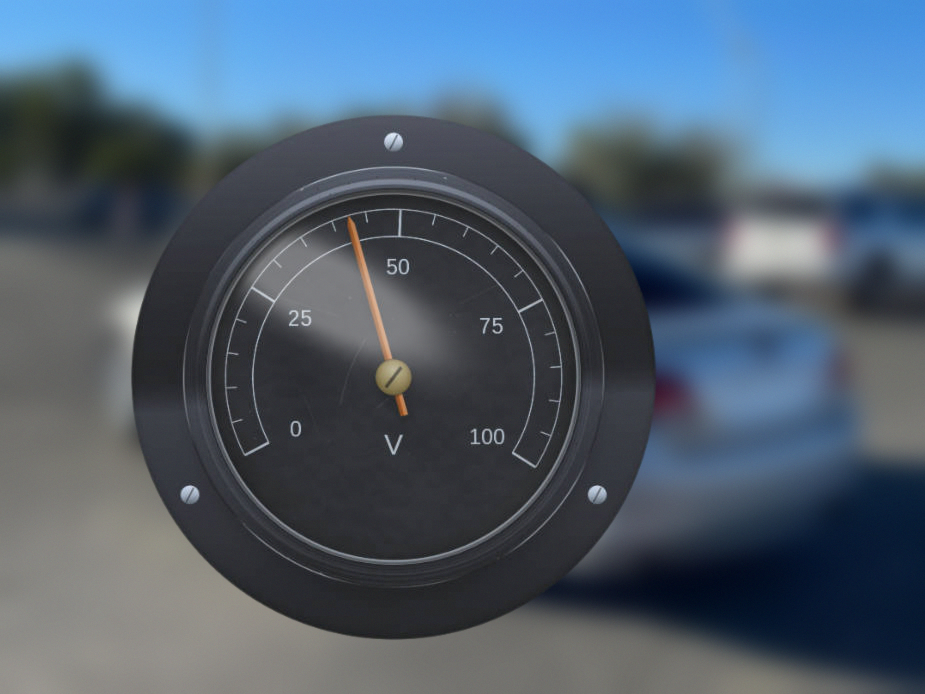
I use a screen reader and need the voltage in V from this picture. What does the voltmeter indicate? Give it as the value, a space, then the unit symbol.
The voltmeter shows 42.5 V
